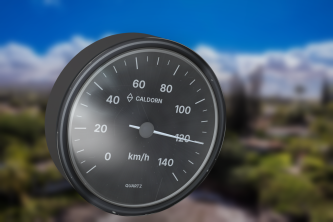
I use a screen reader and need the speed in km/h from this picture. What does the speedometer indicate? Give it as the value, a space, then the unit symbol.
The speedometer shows 120 km/h
